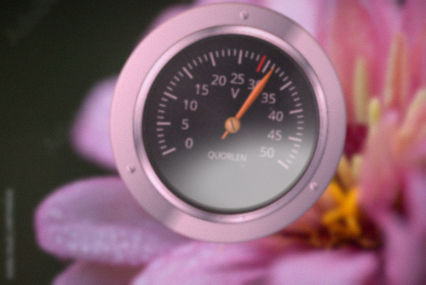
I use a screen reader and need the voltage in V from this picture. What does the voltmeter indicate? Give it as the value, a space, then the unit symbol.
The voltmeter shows 31 V
